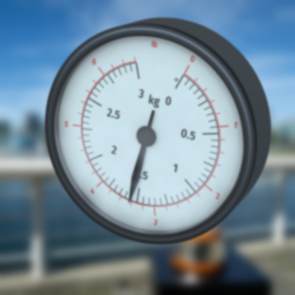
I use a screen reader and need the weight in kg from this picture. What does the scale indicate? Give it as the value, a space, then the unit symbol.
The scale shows 1.55 kg
